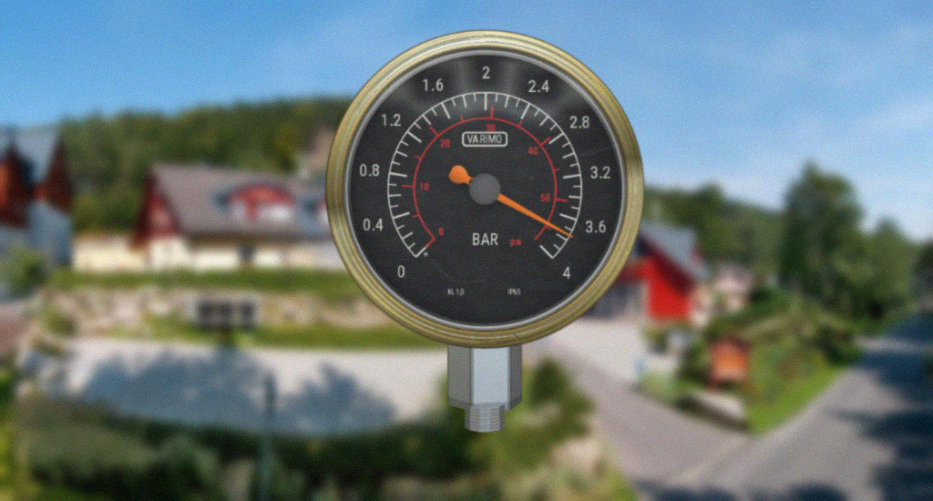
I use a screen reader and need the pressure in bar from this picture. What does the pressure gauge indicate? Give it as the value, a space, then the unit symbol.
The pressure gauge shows 3.75 bar
